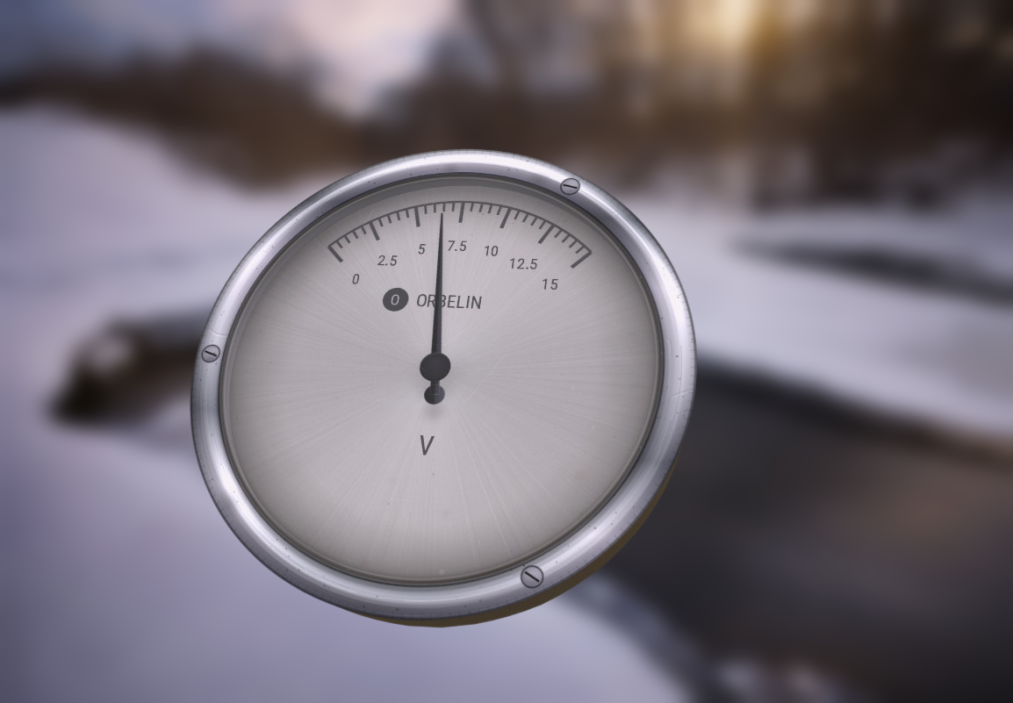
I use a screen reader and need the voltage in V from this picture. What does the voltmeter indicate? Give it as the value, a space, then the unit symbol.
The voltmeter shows 6.5 V
